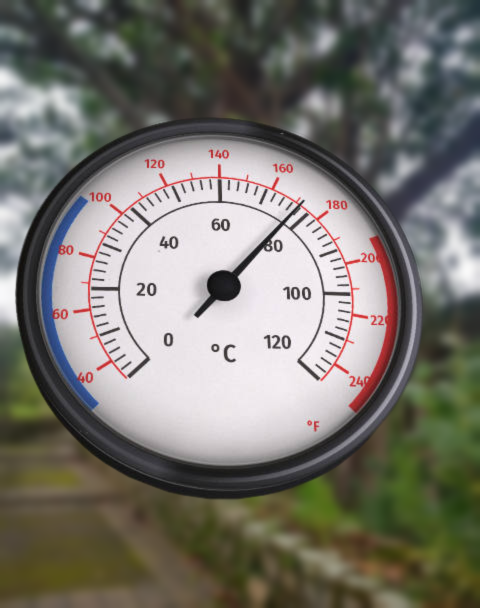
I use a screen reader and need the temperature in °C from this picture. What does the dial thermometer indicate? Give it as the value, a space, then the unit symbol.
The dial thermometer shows 78 °C
